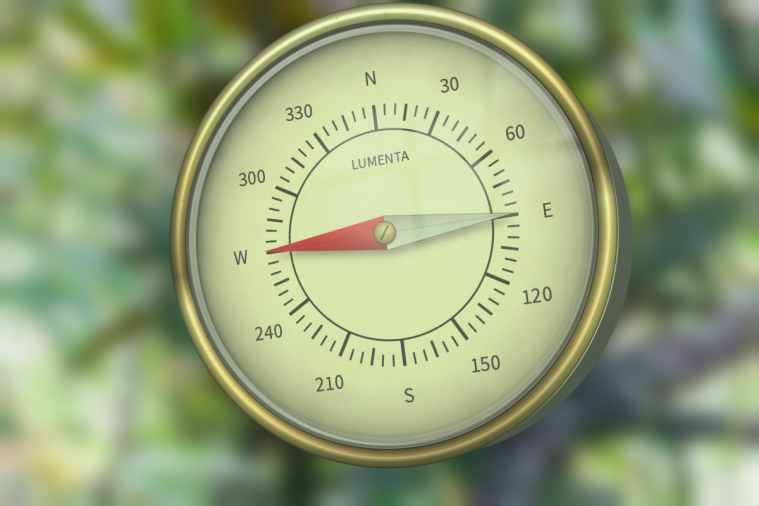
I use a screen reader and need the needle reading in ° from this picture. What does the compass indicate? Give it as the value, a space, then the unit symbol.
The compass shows 270 °
